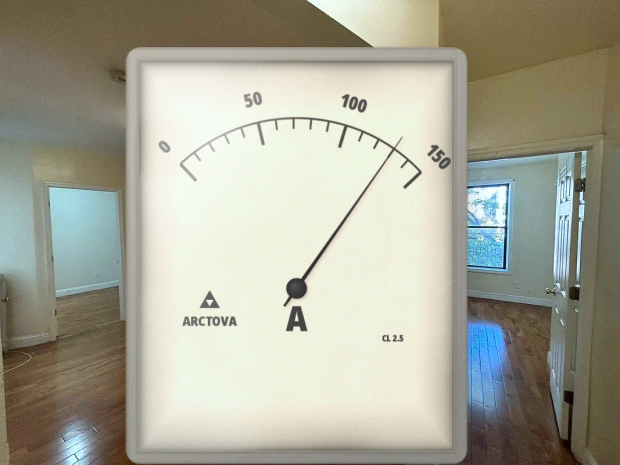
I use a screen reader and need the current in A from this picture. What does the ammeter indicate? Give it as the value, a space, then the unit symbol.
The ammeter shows 130 A
